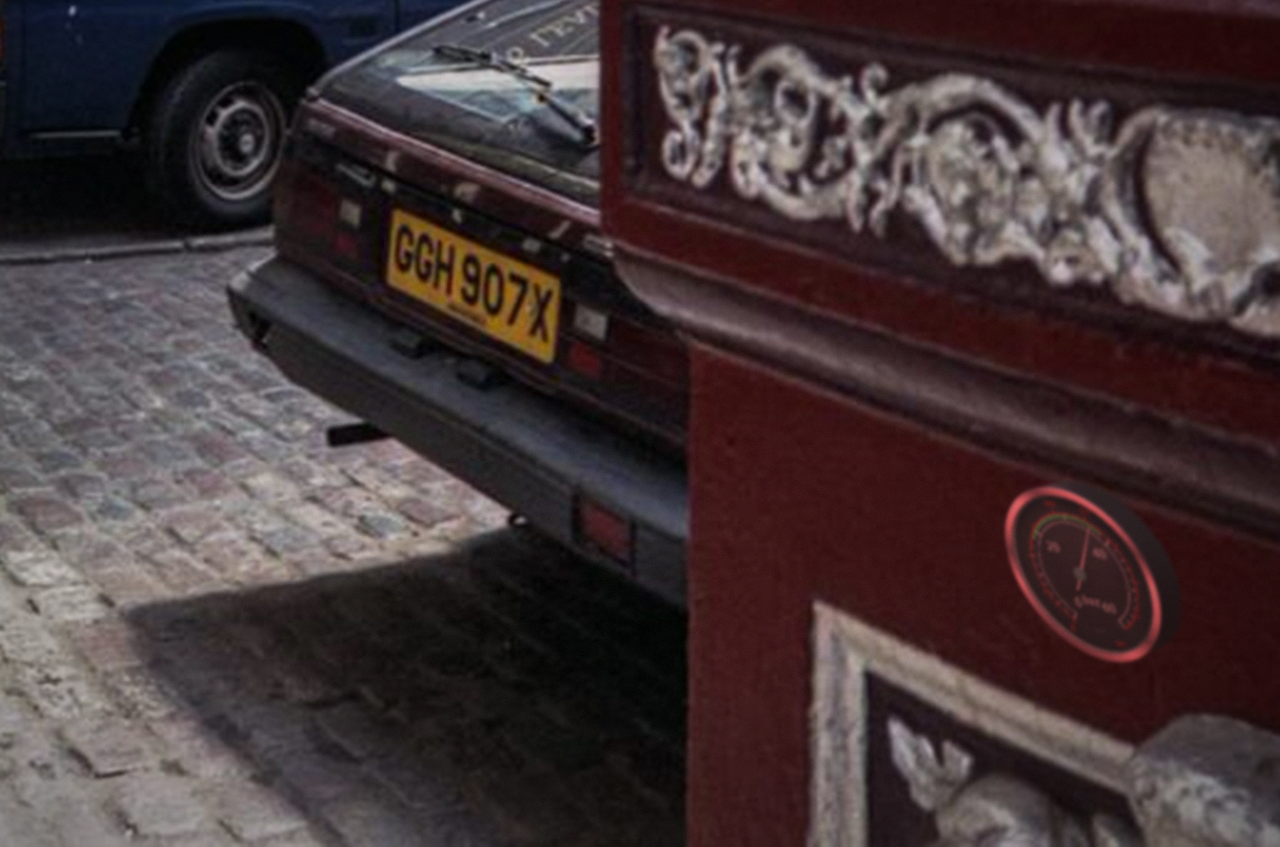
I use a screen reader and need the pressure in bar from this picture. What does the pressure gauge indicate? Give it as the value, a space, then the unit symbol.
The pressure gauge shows 36 bar
